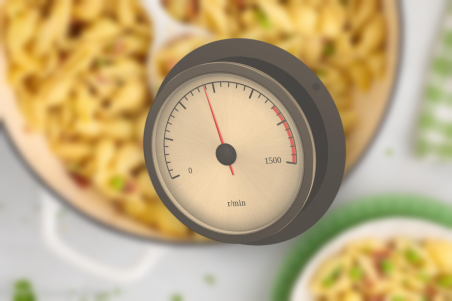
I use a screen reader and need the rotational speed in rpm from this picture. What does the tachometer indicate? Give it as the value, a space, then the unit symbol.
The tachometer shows 700 rpm
